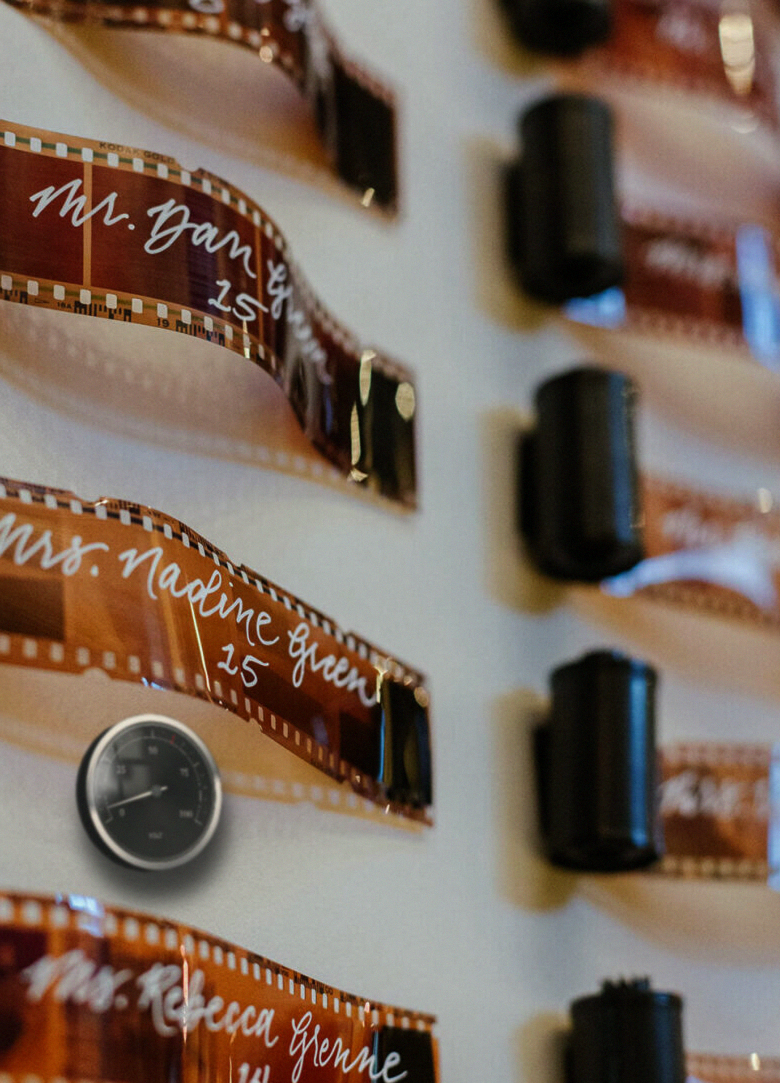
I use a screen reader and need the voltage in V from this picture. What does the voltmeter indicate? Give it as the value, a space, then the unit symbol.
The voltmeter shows 5 V
